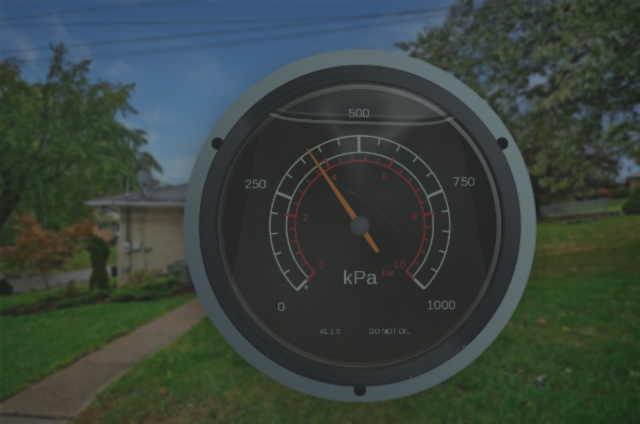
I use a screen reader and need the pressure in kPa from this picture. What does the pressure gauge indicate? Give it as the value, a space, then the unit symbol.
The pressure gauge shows 375 kPa
